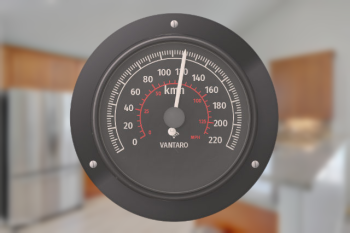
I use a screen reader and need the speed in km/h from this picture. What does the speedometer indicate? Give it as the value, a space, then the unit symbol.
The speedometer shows 120 km/h
